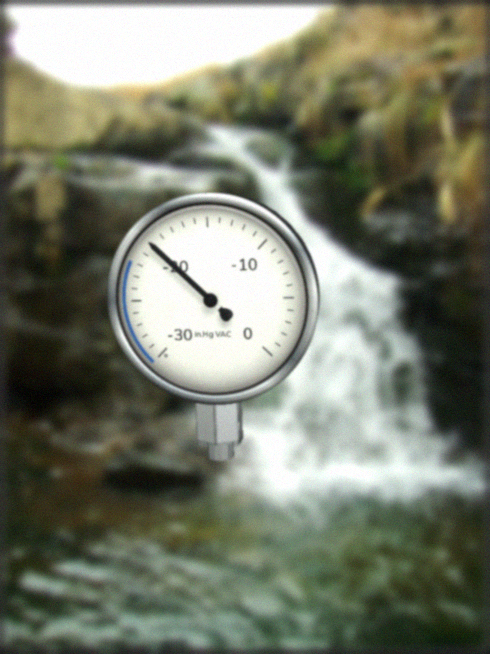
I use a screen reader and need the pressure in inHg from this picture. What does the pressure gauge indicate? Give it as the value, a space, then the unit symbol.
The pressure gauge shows -20 inHg
